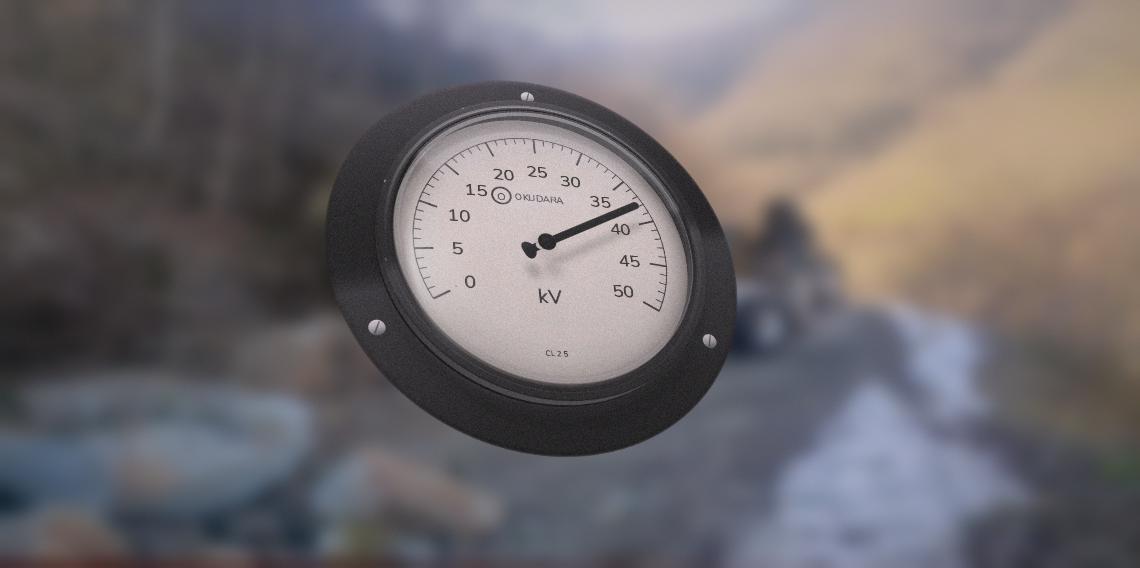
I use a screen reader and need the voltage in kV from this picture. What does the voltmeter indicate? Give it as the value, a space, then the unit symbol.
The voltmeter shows 38 kV
